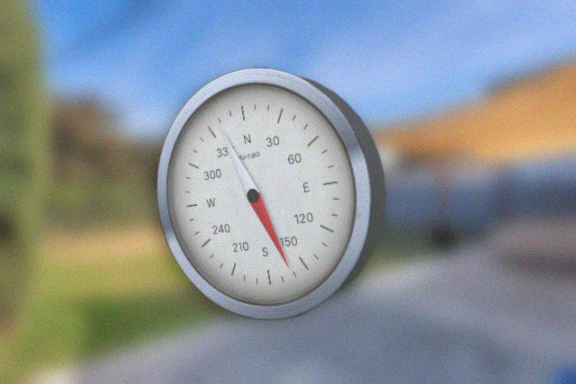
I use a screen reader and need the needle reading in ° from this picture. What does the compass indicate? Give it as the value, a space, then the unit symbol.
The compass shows 160 °
